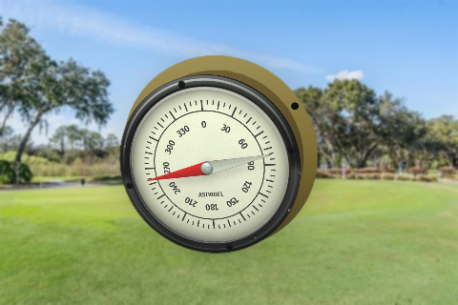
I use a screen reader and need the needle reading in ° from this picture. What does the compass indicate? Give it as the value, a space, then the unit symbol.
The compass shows 260 °
